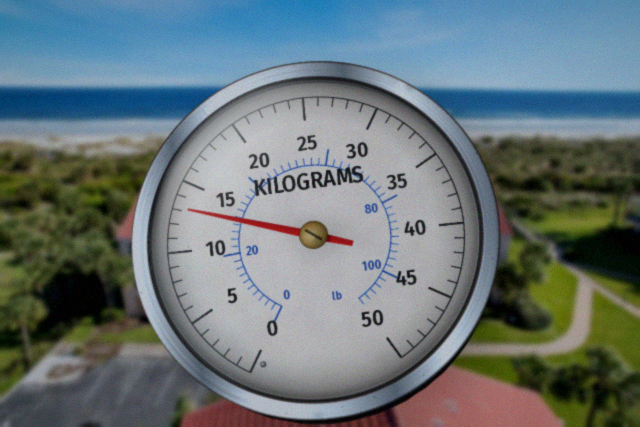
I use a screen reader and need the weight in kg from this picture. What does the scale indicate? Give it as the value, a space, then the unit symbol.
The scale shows 13 kg
